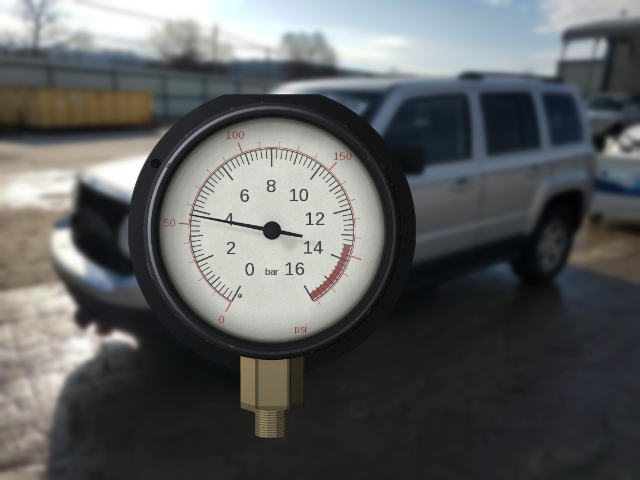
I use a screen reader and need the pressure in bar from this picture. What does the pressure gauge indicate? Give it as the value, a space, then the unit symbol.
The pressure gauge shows 3.8 bar
